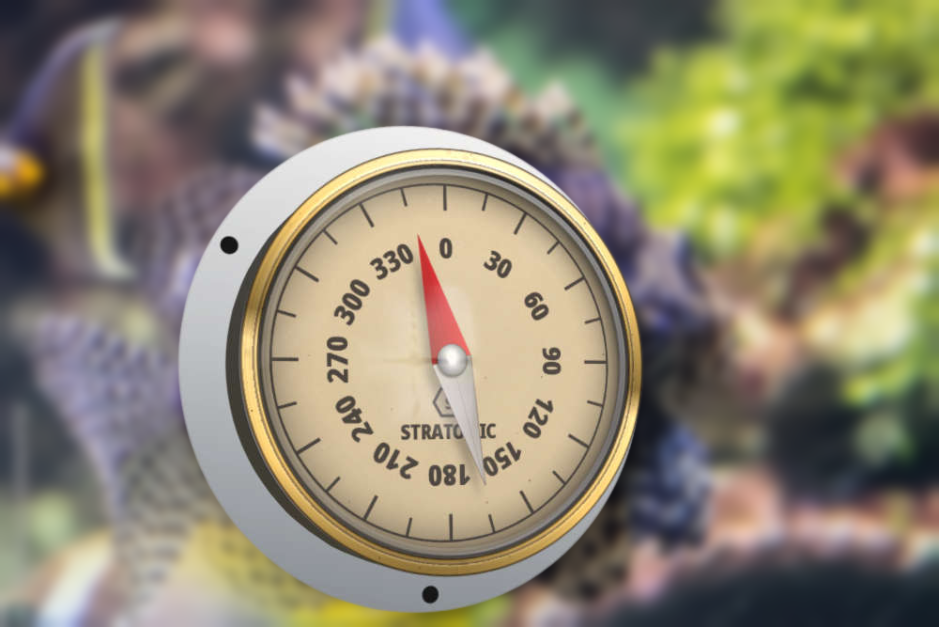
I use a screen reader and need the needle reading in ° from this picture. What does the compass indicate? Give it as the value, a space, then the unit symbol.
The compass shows 345 °
